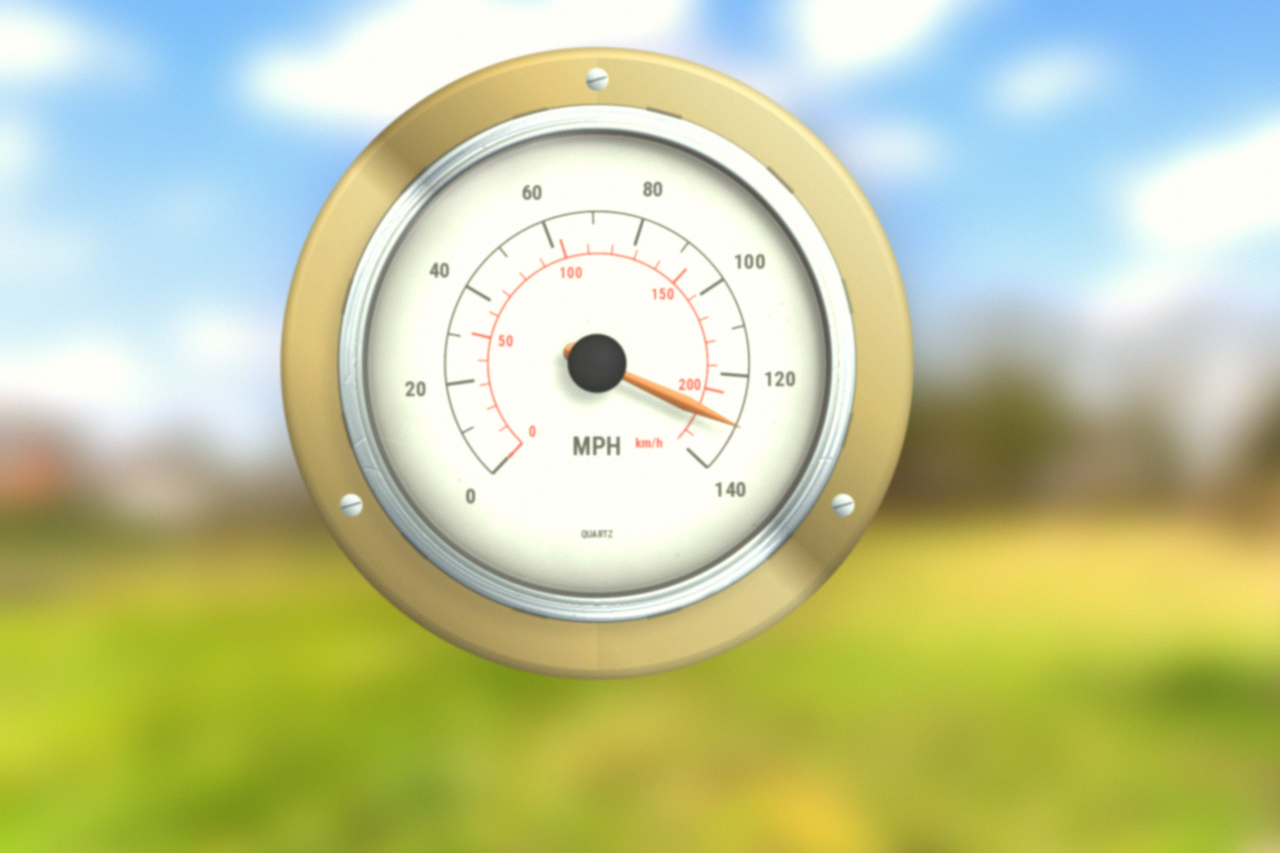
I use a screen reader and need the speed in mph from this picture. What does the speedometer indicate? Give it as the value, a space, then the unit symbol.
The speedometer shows 130 mph
